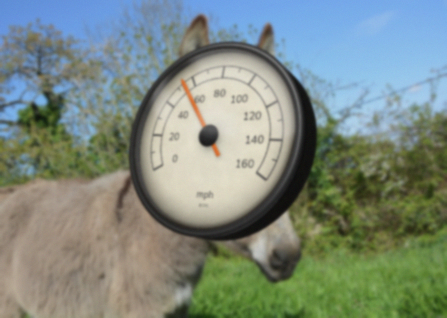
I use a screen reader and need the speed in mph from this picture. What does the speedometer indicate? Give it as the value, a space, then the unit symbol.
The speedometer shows 55 mph
